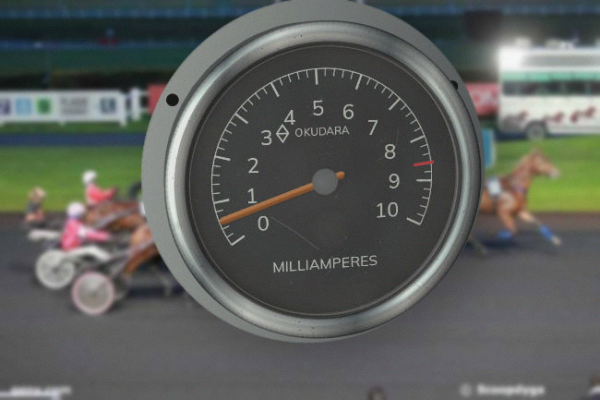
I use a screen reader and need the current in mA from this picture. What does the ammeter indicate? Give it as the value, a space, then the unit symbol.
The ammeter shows 0.6 mA
